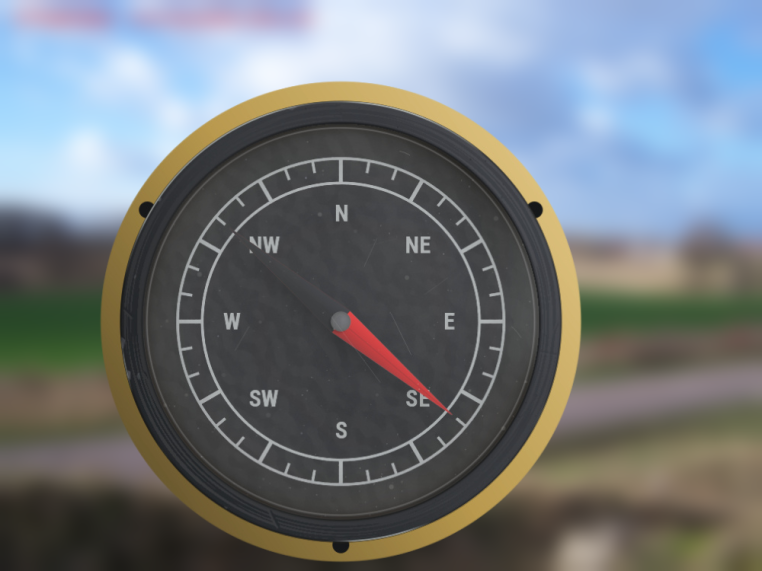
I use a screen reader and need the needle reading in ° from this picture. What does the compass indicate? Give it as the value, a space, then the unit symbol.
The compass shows 130 °
